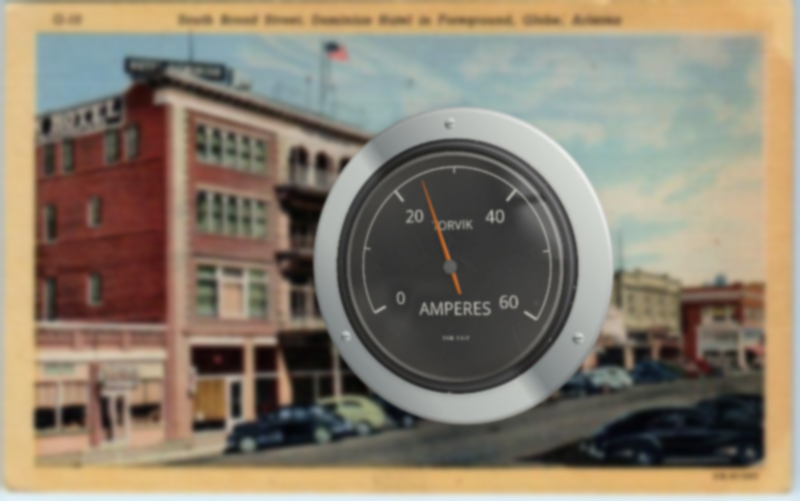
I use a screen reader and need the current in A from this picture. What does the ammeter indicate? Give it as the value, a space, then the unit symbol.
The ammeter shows 25 A
